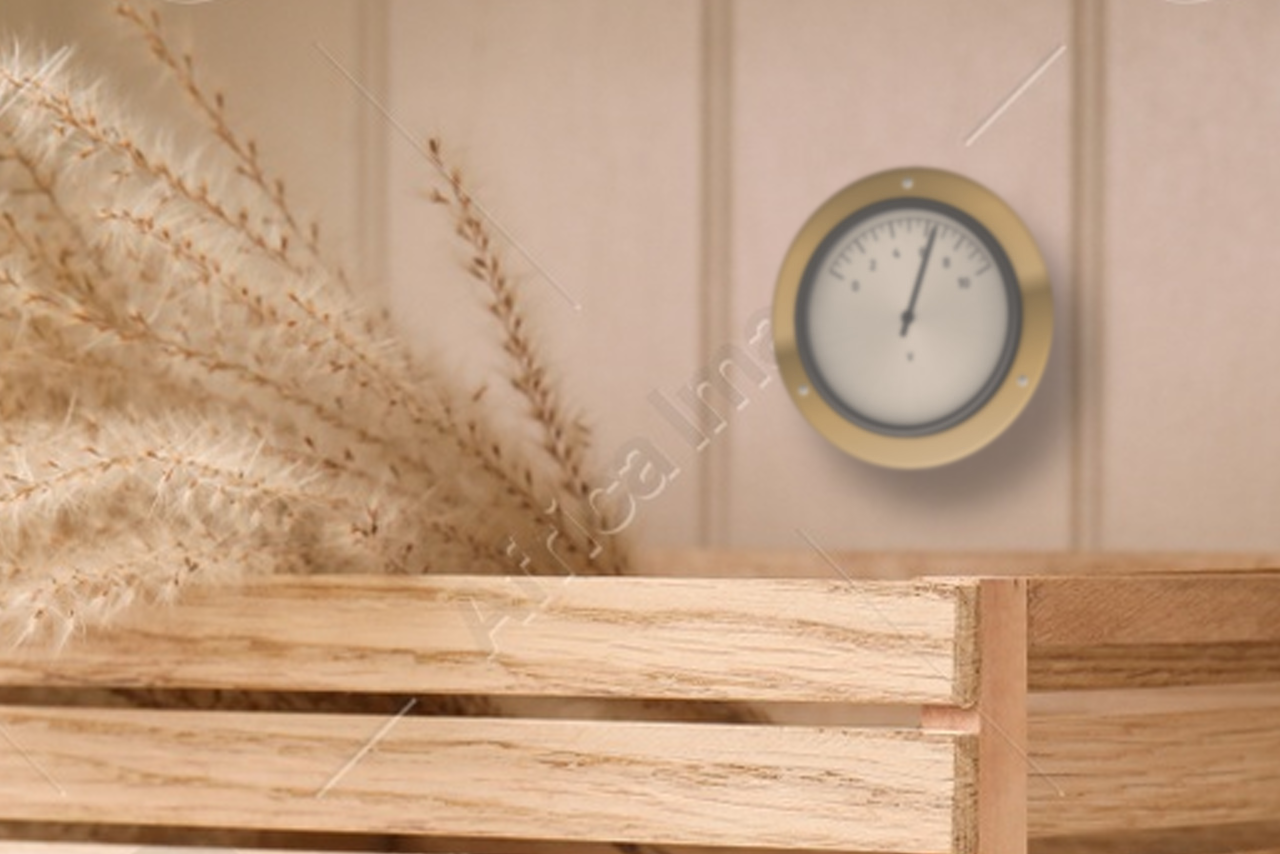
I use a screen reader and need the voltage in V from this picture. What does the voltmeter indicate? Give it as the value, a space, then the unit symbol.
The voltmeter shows 6.5 V
